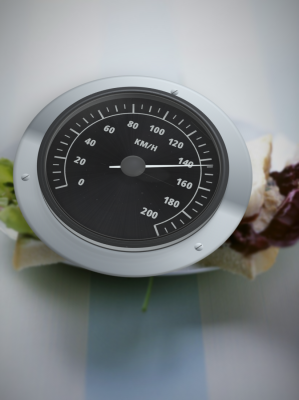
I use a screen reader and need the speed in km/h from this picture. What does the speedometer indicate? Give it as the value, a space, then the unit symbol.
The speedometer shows 145 km/h
